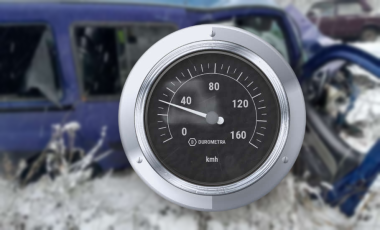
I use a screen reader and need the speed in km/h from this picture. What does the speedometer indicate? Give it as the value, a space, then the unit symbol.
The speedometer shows 30 km/h
